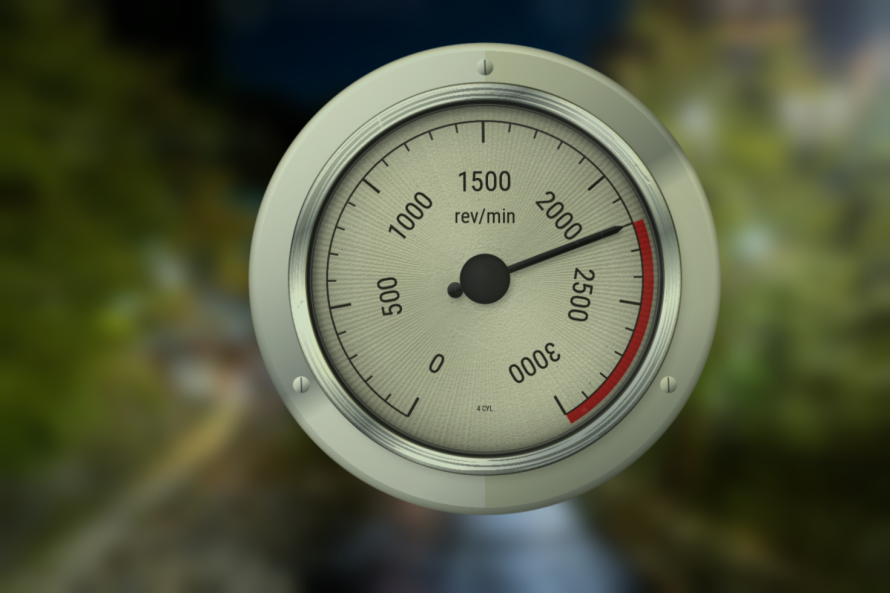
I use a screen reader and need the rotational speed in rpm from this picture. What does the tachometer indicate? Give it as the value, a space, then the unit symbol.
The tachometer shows 2200 rpm
